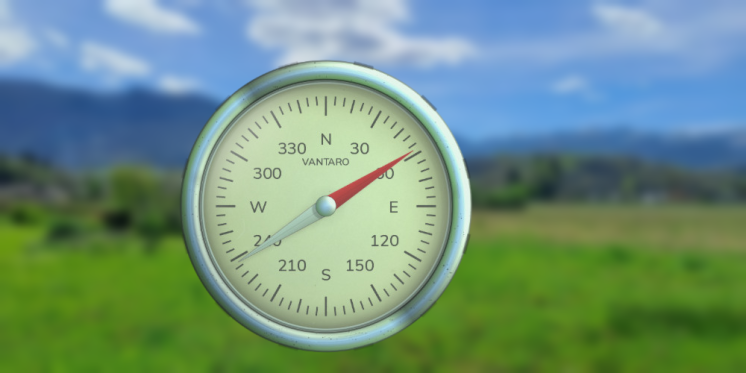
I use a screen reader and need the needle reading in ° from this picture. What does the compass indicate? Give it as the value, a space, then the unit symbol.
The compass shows 57.5 °
